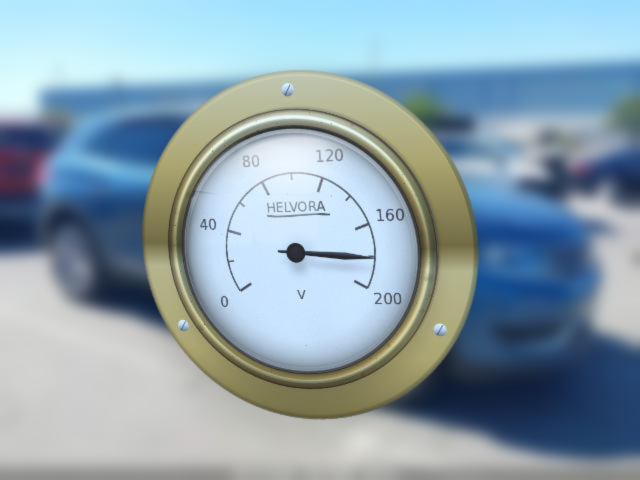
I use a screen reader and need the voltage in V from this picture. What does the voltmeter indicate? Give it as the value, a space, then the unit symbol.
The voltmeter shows 180 V
